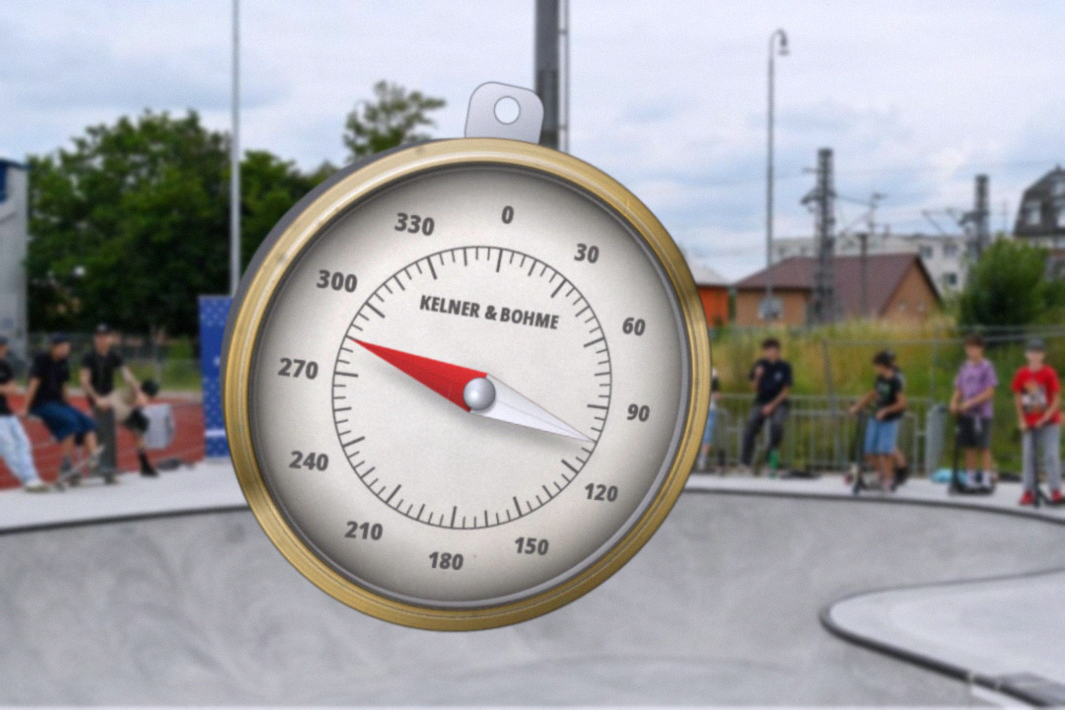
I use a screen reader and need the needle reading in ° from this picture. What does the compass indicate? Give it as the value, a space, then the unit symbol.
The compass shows 285 °
